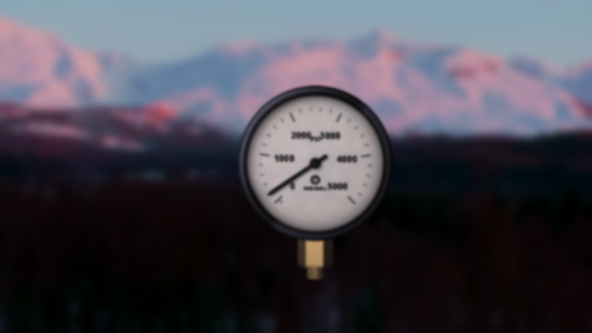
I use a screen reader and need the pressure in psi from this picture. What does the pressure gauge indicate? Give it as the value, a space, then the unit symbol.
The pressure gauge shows 200 psi
